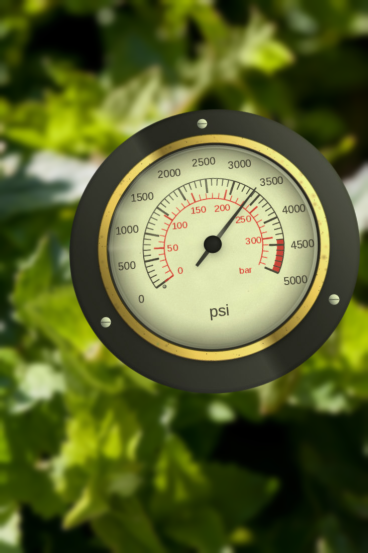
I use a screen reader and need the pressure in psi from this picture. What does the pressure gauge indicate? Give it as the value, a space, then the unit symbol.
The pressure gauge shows 3400 psi
